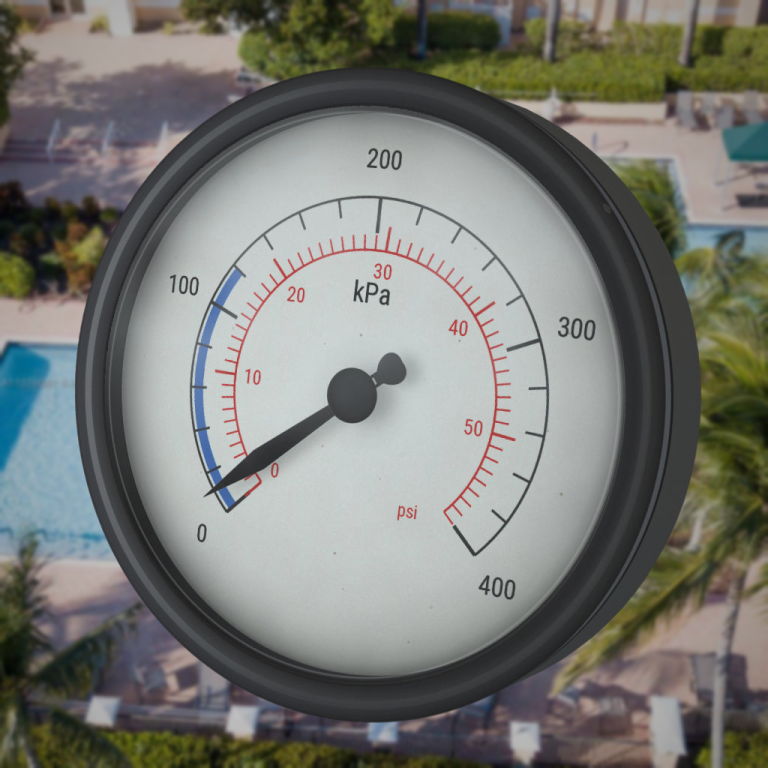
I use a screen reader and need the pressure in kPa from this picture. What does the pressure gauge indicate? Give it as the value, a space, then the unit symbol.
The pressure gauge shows 10 kPa
